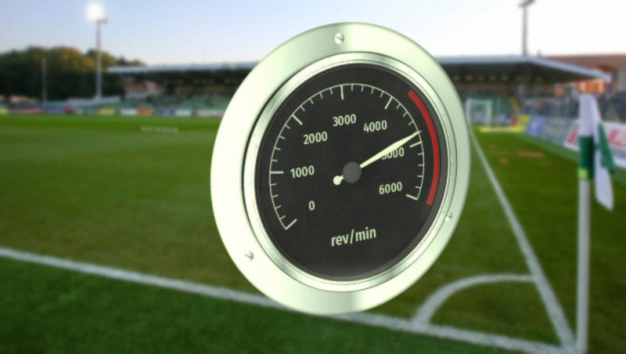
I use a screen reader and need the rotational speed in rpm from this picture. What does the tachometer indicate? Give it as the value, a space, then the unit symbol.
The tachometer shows 4800 rpm
